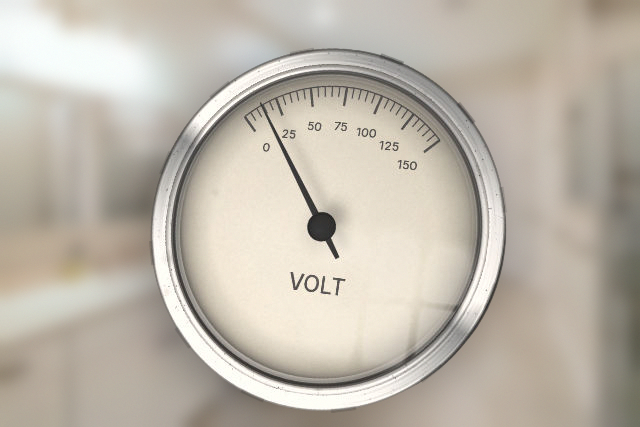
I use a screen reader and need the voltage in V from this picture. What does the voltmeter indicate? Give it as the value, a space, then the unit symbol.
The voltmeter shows 15 V
